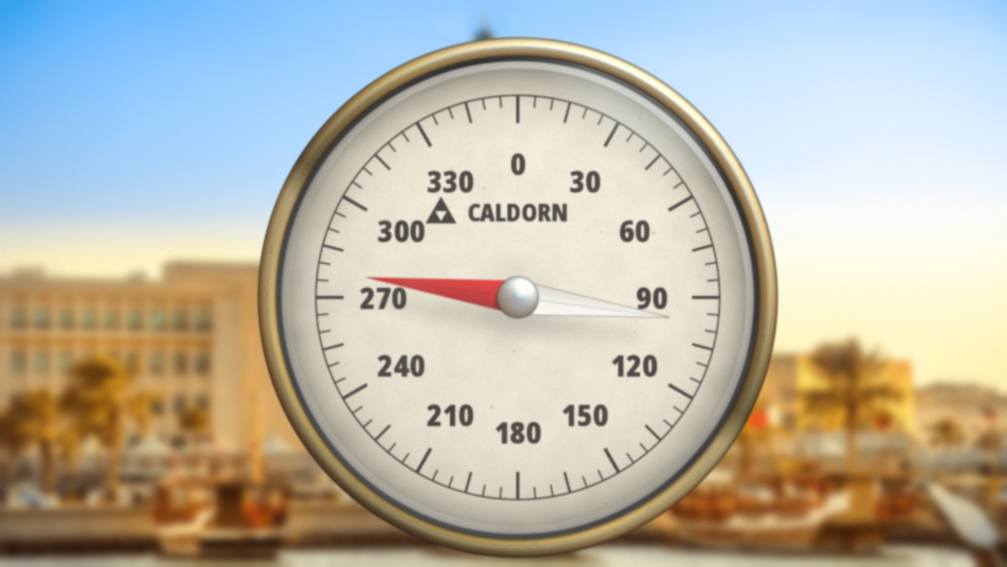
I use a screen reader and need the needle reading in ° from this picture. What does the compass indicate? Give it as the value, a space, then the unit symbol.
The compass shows 277.5 °
